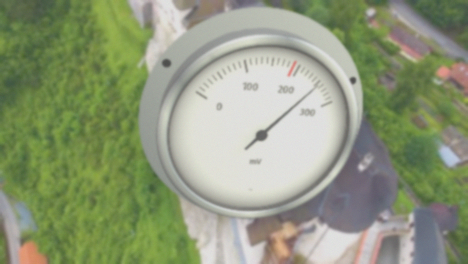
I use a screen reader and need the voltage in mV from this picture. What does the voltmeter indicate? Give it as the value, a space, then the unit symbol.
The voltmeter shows 250 mV
